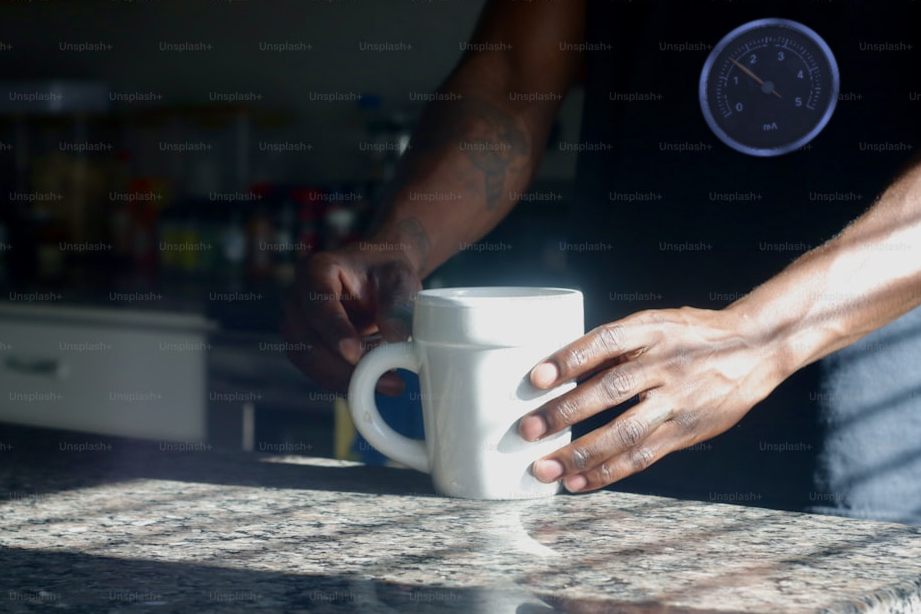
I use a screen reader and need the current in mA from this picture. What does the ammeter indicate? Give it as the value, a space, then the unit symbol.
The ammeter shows 1.5 mA
